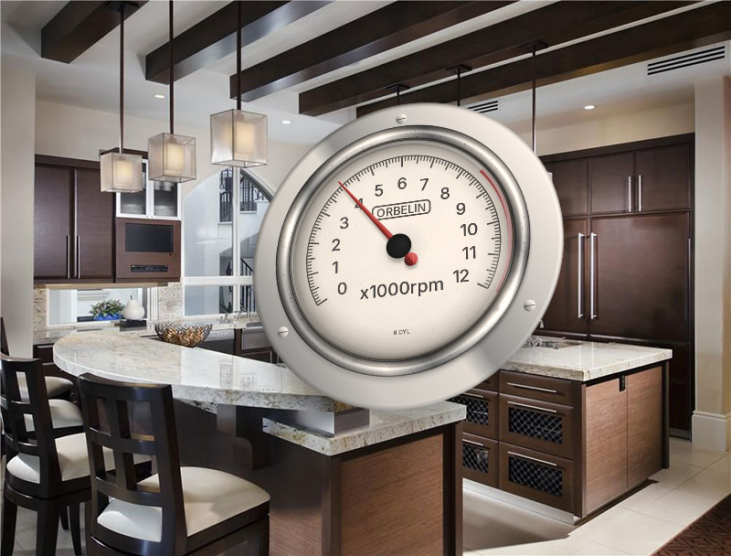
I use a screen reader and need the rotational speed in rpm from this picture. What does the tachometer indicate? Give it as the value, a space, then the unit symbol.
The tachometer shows 4000 rpm
